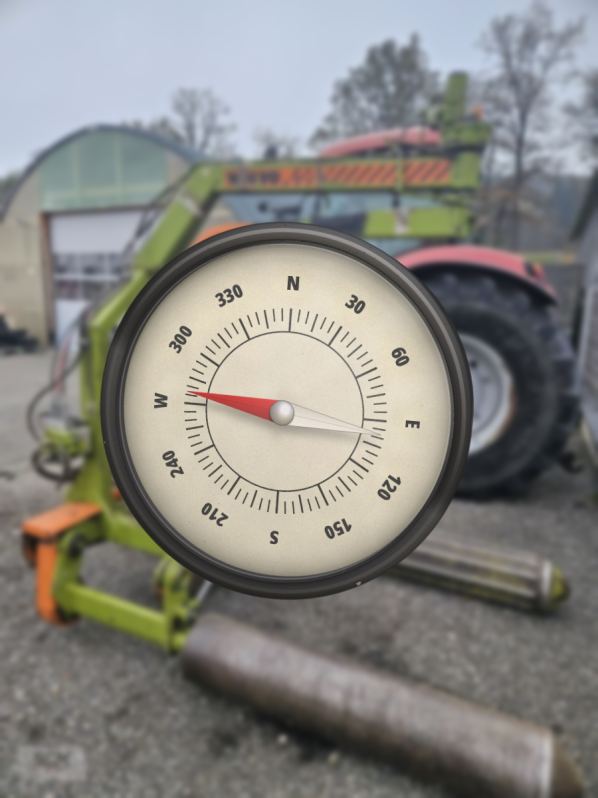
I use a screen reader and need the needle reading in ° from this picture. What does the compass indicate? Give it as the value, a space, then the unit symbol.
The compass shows 277.5 °
